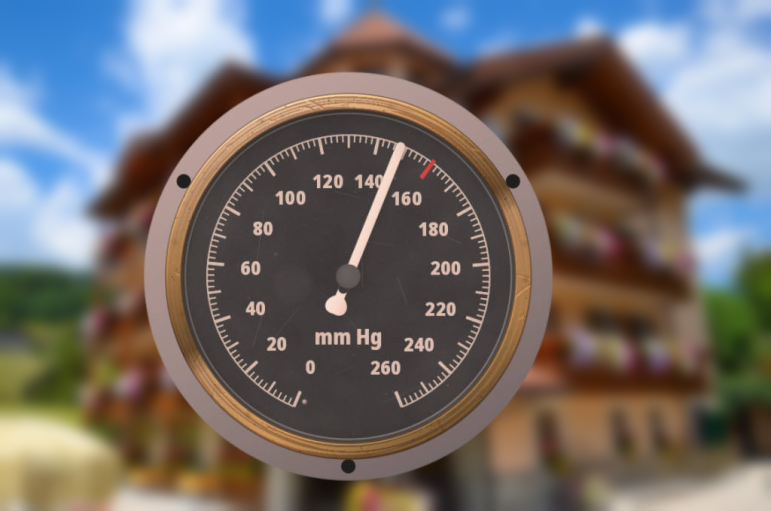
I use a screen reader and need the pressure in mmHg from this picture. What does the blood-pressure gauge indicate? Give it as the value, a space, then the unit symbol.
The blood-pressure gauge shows 148 mmHg
